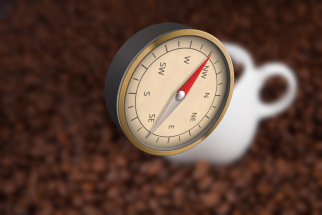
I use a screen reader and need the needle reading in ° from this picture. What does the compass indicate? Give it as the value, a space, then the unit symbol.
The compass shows 300 °
